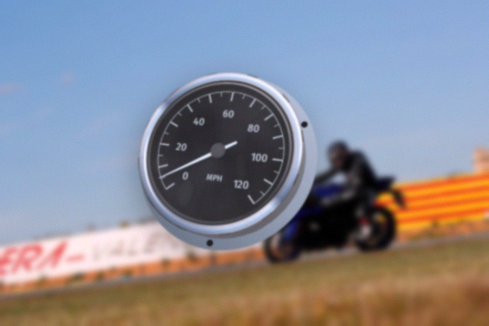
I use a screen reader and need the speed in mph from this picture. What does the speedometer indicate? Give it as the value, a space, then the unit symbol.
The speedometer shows 5 mph
